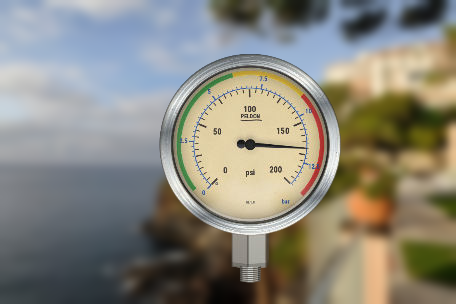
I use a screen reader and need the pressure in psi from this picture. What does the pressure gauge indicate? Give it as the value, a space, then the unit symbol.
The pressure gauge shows 170 psi
